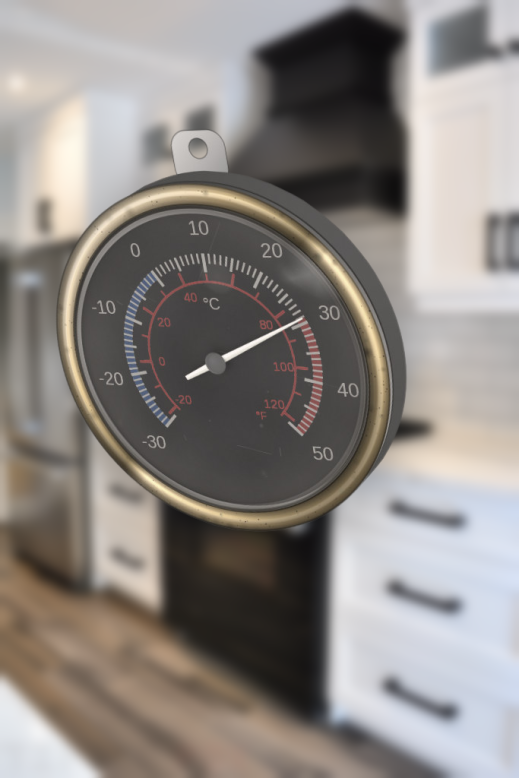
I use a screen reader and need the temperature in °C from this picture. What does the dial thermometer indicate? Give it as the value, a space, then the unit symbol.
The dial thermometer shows 29 °C
